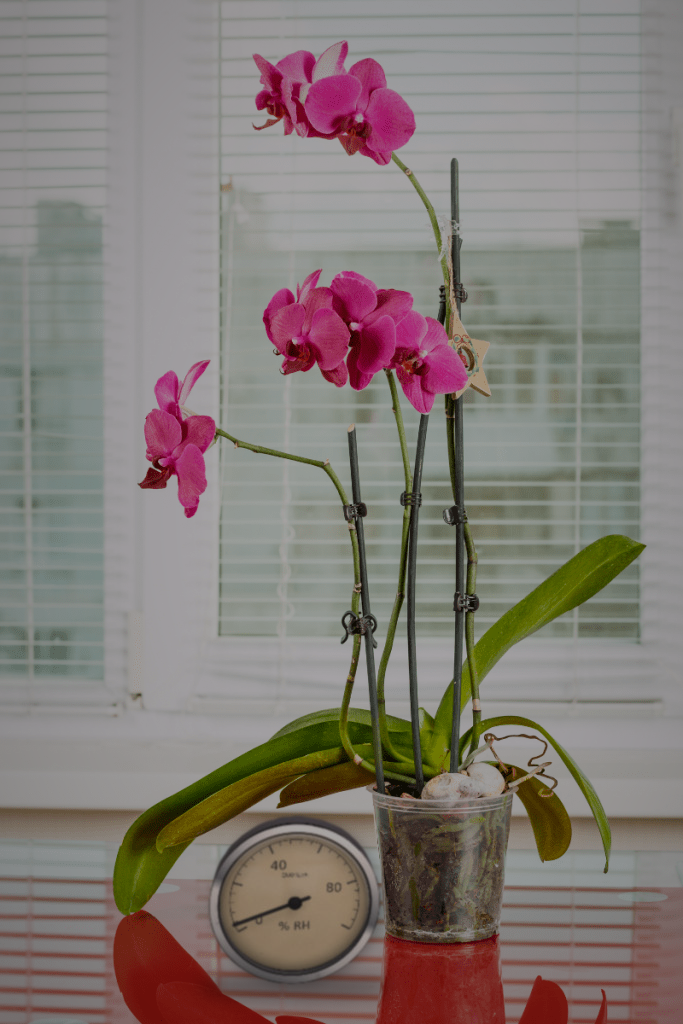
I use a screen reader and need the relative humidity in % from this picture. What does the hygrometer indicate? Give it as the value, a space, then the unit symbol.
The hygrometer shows 4 %
